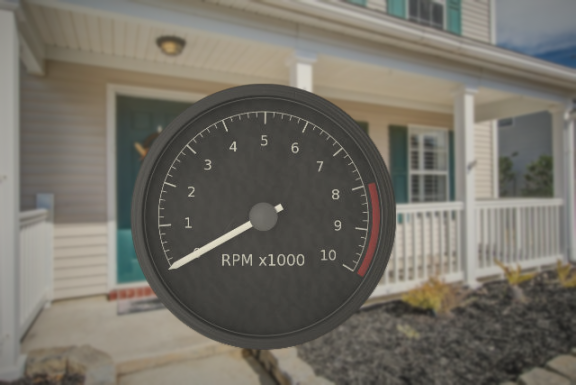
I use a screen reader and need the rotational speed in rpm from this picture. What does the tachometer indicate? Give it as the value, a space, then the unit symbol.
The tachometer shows 0 rpm
